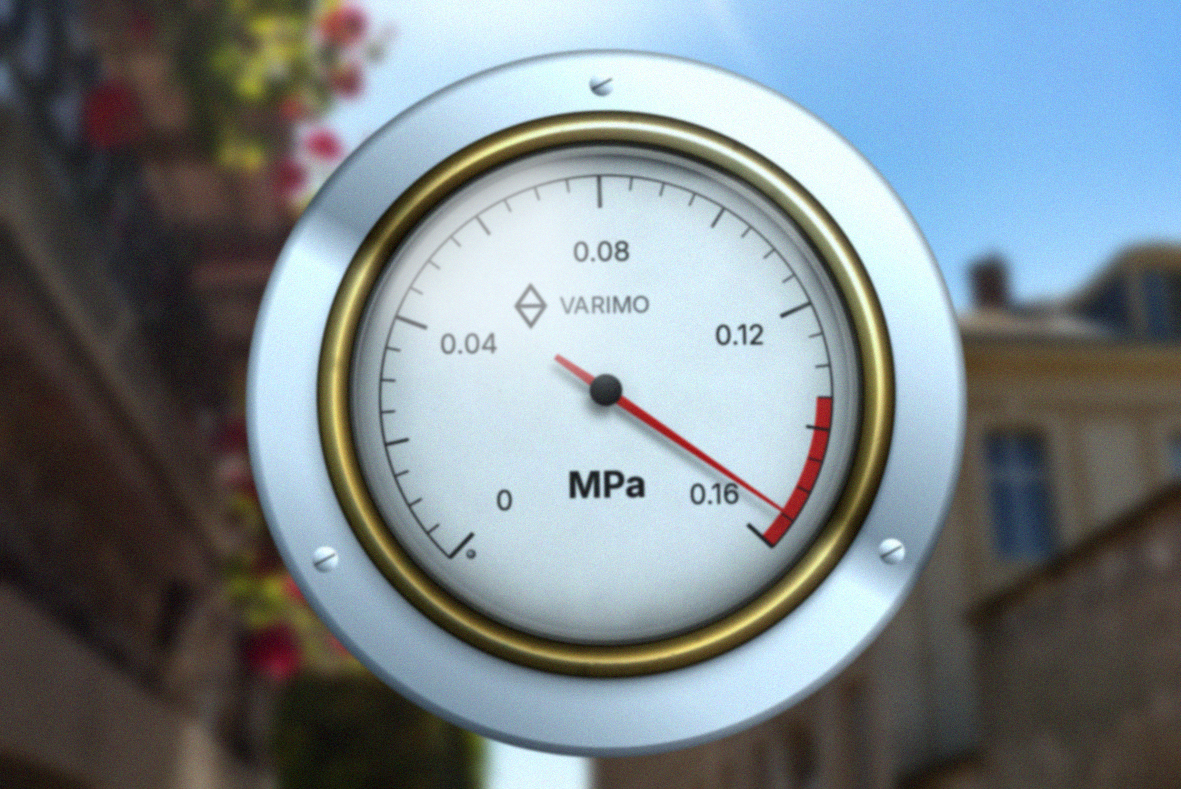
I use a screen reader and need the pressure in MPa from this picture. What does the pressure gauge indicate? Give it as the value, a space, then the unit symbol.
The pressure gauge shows 0.155 MPa
